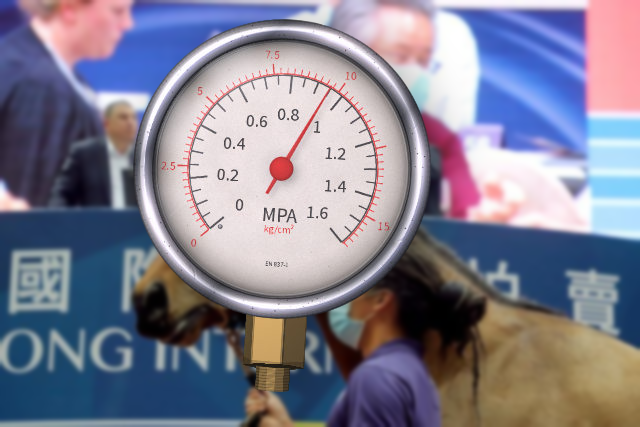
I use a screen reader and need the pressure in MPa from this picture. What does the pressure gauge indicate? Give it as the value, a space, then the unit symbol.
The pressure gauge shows 0.95 MPa
